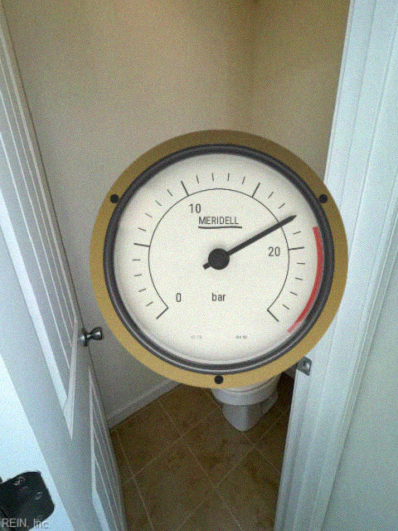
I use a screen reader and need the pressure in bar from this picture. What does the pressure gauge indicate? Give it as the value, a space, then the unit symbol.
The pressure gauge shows 18 bar
